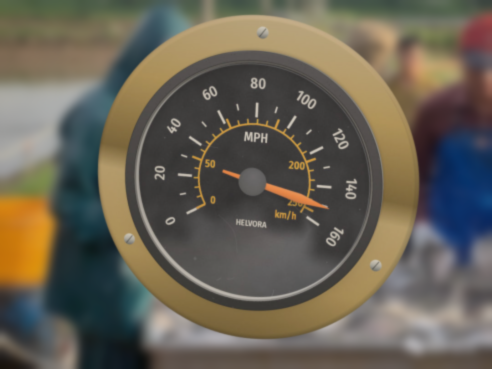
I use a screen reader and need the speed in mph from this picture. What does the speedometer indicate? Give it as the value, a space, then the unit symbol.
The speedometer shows 150 mph
